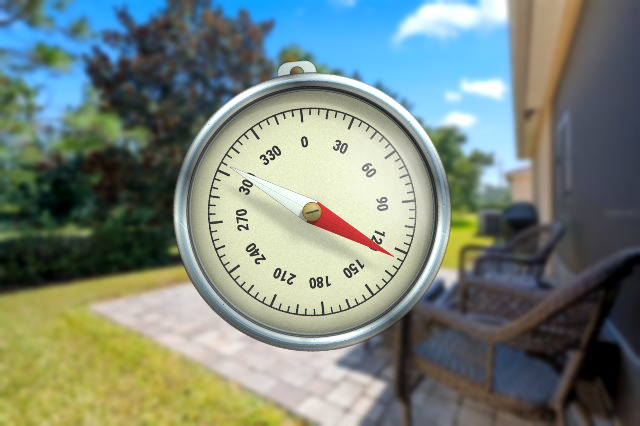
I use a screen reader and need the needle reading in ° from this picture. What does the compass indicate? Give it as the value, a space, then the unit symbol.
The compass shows 125 °
